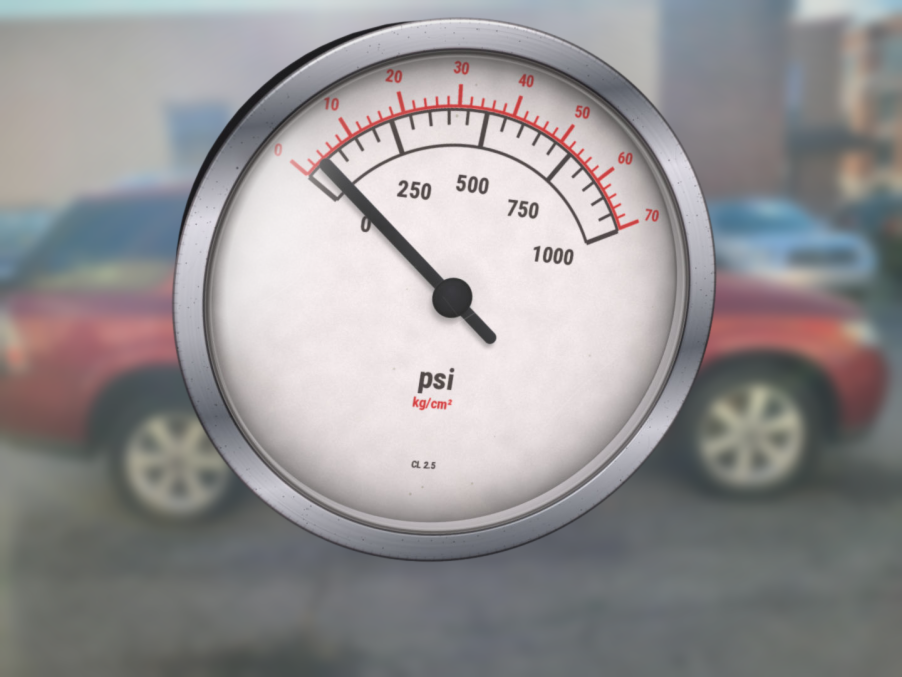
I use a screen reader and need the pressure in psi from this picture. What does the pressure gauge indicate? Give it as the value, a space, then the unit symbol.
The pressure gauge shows 50 psi
